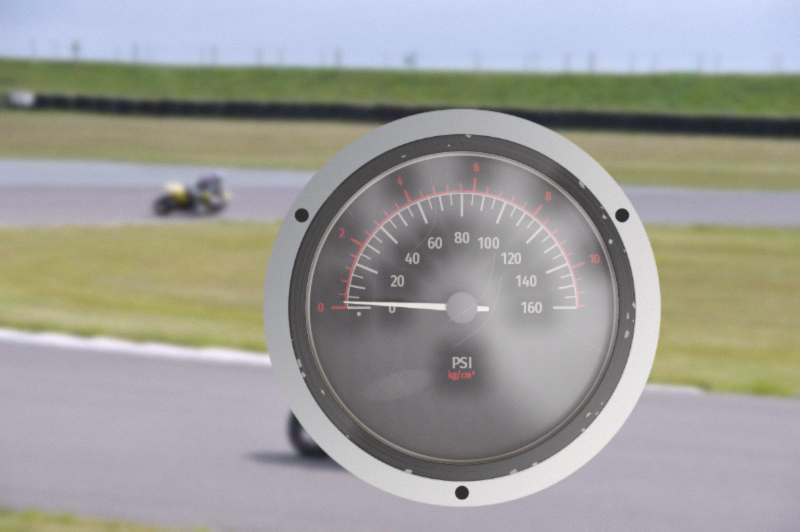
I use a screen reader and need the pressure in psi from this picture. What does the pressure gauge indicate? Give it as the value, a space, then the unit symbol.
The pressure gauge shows 2.5 psi
